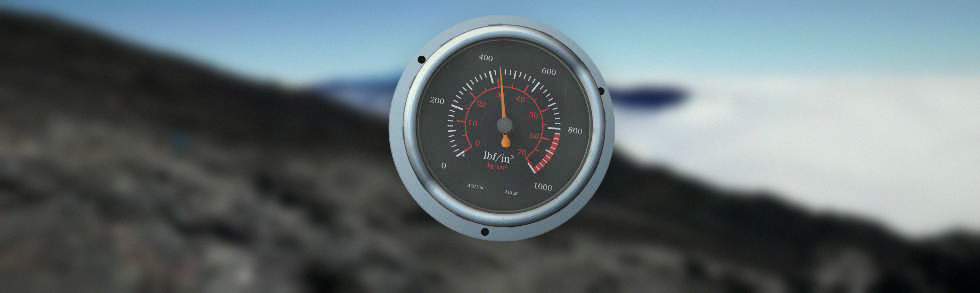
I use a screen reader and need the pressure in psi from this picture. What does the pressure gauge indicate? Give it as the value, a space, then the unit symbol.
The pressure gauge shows 440 psi
